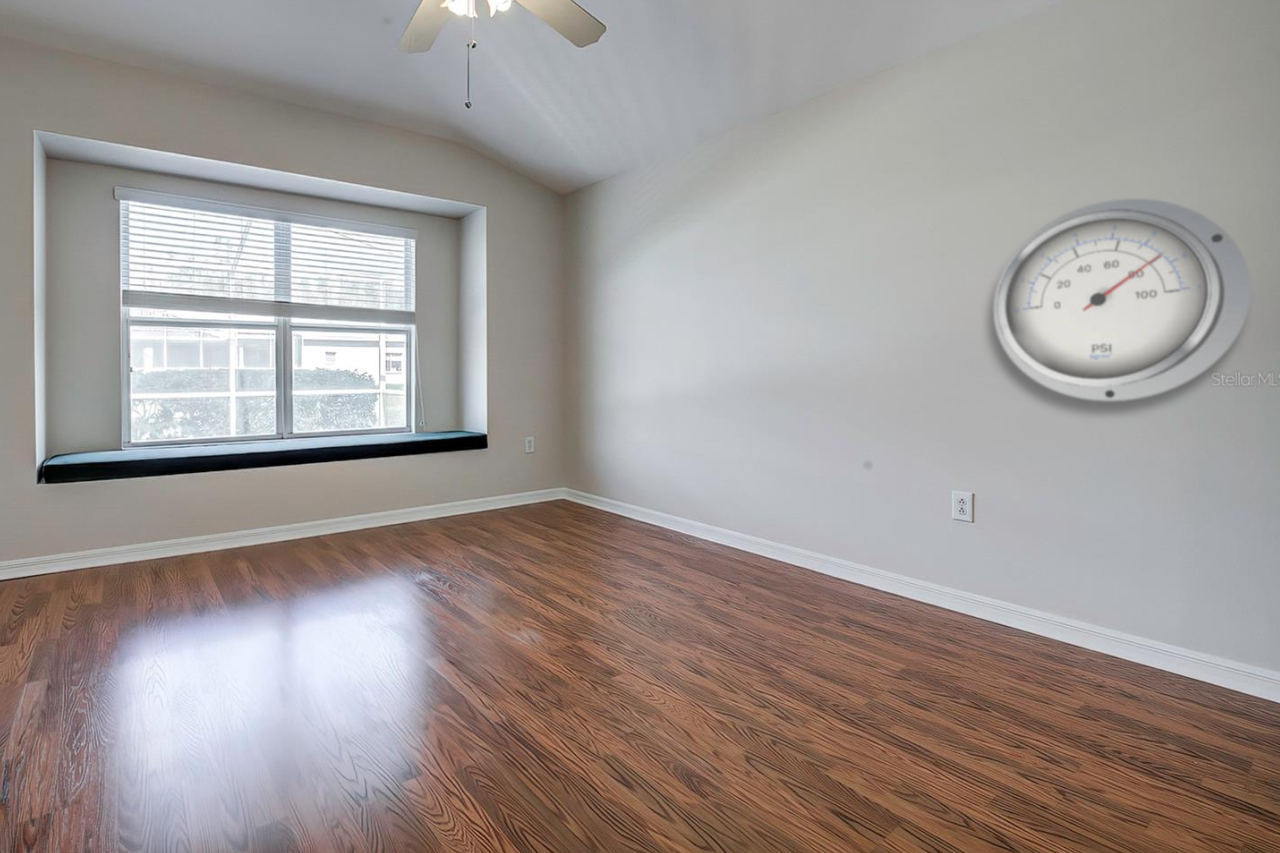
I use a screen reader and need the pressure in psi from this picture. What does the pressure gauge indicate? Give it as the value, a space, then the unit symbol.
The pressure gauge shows 80 psi
